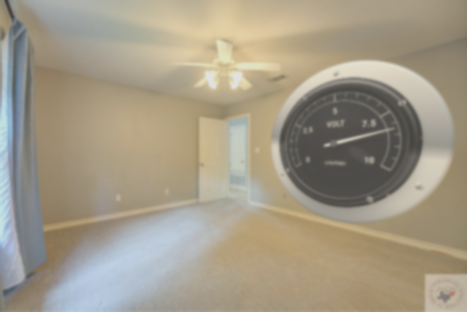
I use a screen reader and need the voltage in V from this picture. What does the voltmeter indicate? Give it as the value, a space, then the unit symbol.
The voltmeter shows 8.25 V
